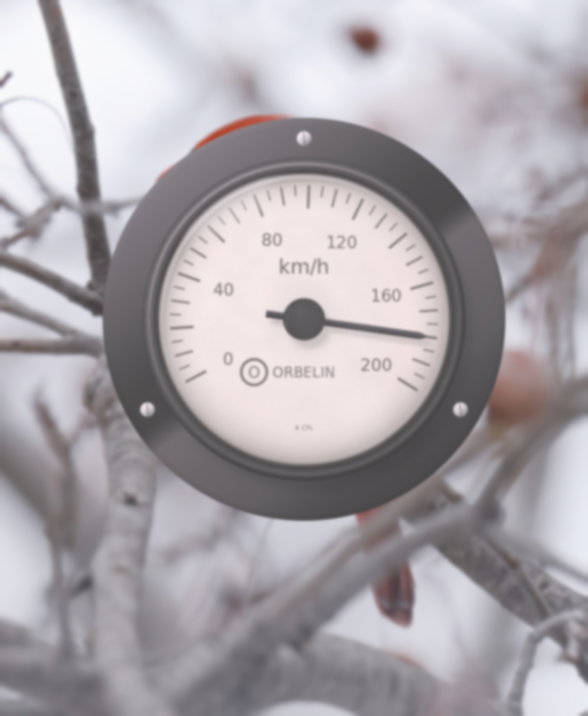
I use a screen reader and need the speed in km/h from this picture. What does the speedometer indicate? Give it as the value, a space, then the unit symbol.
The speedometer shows 180 km/h
